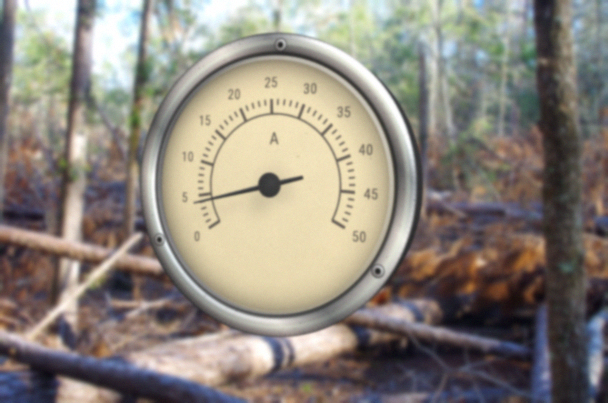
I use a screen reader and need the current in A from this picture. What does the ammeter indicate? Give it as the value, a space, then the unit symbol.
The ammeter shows 4 A
